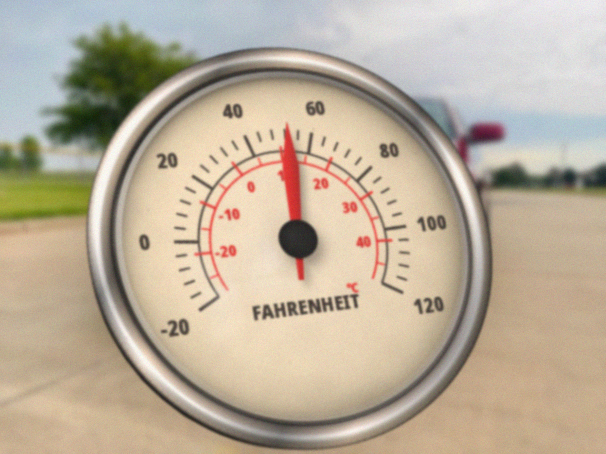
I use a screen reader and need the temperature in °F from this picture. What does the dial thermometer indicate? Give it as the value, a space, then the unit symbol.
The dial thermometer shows 52 °F
